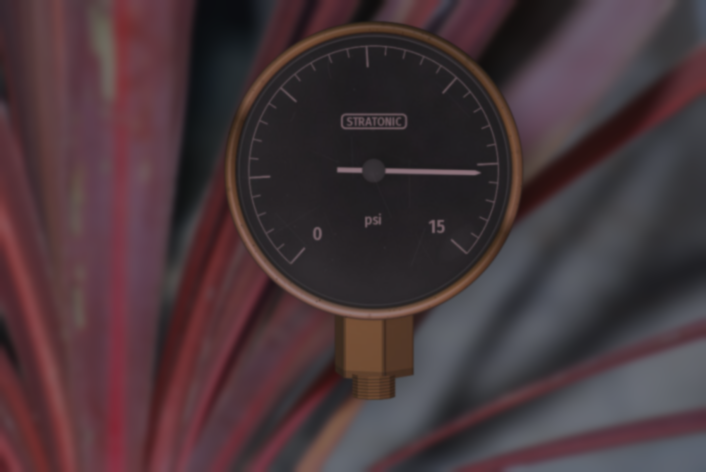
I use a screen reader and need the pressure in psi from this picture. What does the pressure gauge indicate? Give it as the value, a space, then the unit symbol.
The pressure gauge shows 12.75 psi
